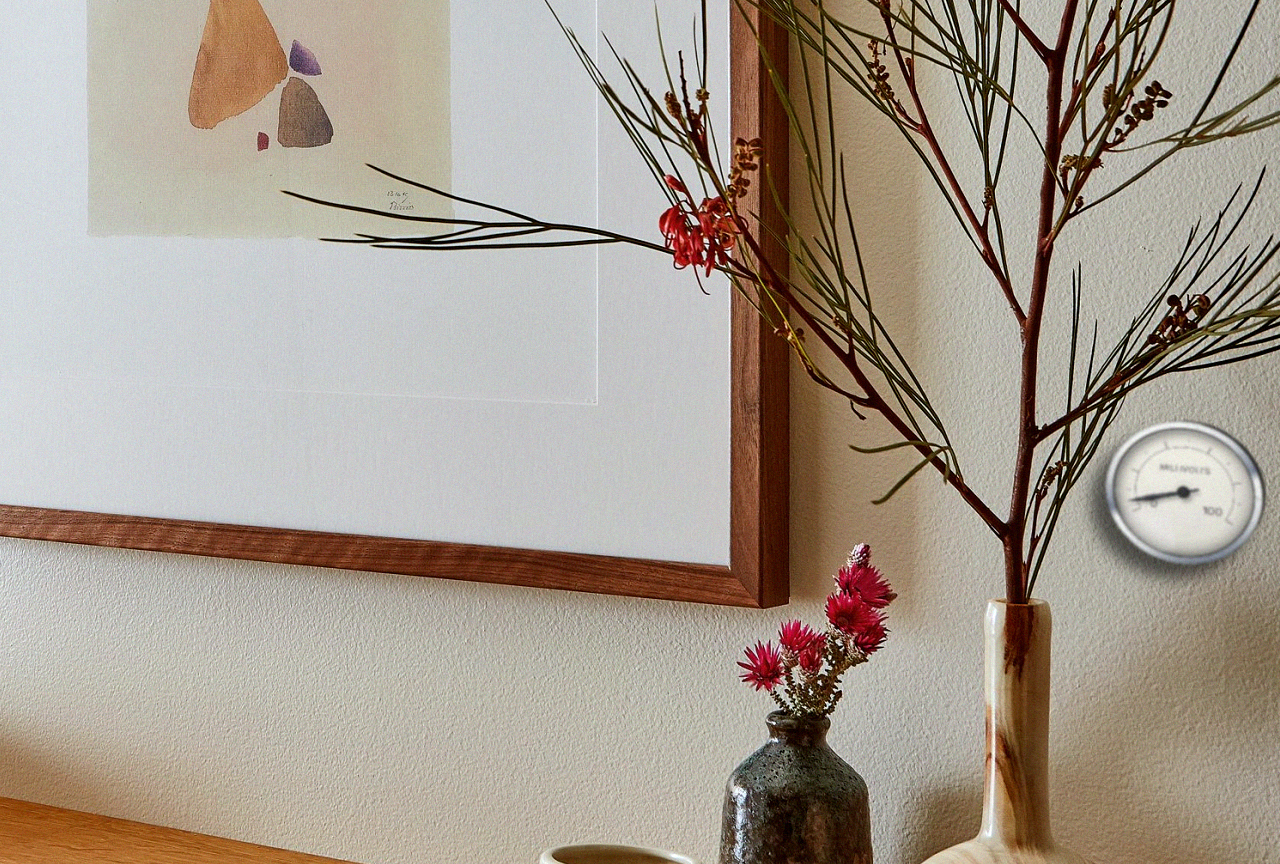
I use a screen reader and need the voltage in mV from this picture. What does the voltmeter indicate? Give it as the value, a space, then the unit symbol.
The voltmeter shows 5 mV
